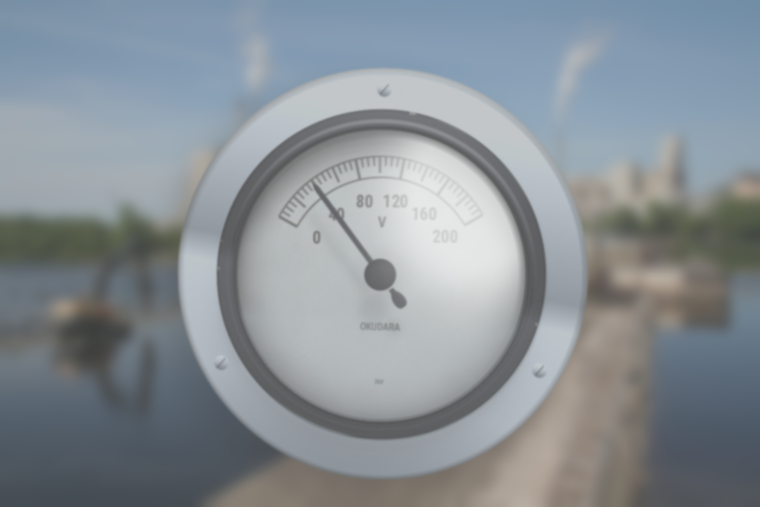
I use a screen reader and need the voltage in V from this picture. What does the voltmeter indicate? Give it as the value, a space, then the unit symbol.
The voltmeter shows 40 V
